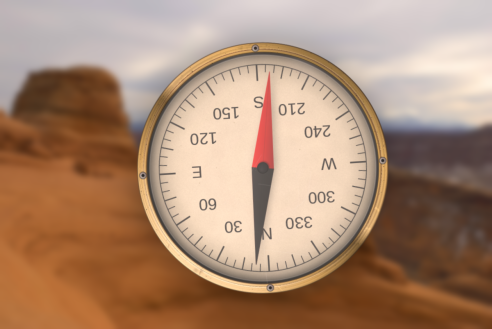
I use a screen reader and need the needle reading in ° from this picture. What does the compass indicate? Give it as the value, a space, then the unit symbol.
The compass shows 187.5 °
